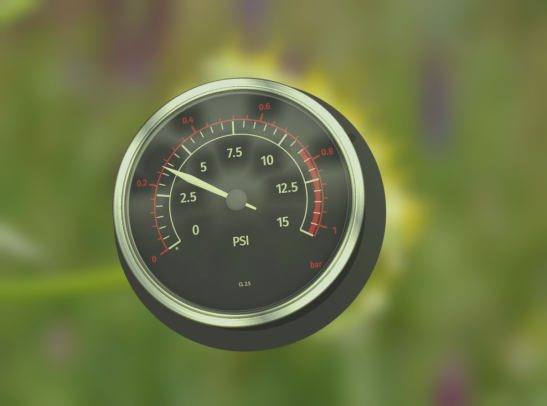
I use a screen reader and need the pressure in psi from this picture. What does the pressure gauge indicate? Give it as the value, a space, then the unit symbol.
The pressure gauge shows 3.75 psi
